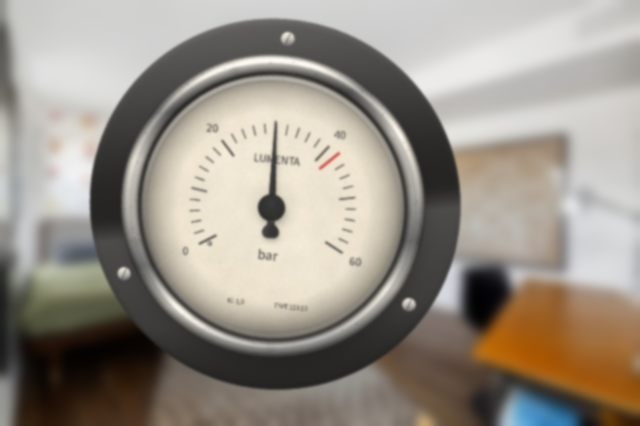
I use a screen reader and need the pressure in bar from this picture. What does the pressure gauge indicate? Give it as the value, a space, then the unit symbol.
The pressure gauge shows 30 bar
